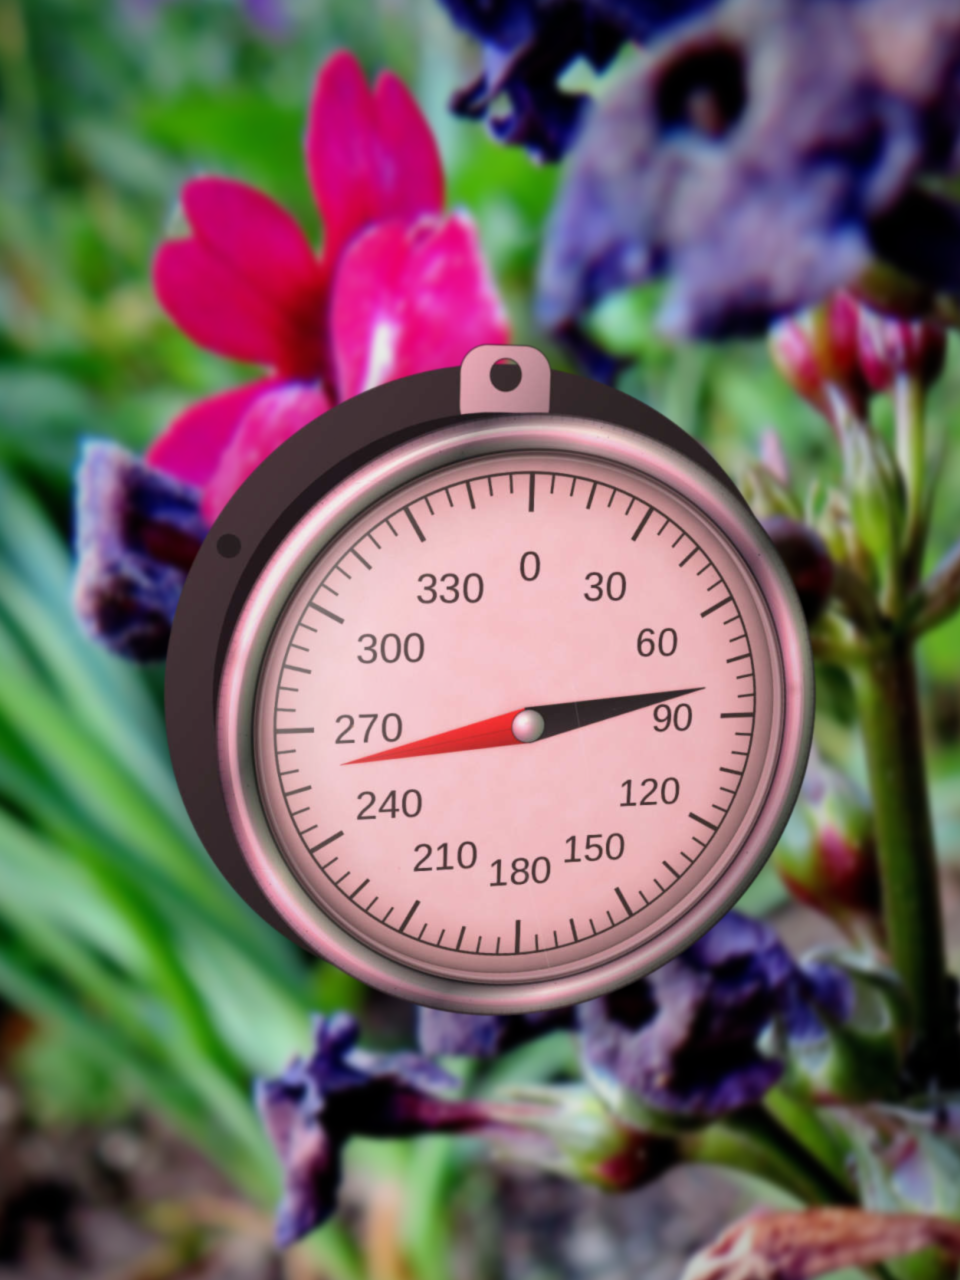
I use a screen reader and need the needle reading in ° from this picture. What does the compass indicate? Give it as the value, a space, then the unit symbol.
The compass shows 260 °
